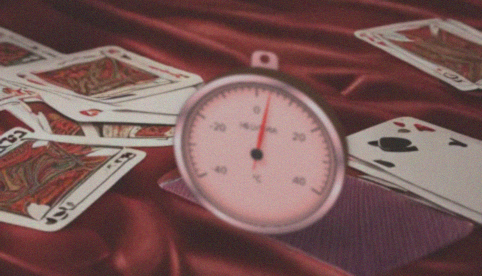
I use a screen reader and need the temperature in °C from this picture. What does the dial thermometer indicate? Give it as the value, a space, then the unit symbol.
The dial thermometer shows 4 °C
